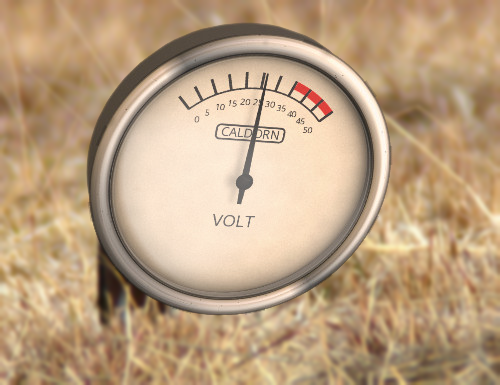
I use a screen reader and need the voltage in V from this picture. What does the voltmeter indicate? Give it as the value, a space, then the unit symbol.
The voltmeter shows 25 V
